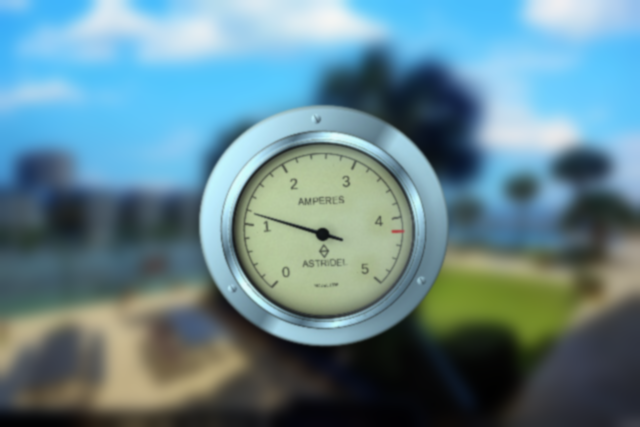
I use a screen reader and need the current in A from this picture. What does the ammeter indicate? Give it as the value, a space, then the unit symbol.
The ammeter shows 1.2 A
